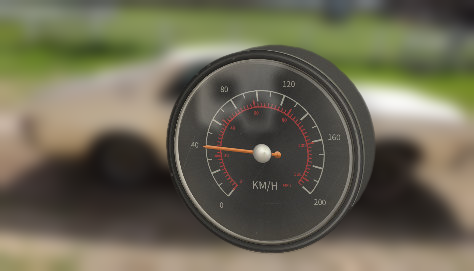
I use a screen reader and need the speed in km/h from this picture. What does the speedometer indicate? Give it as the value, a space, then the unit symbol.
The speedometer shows 40 km/h
